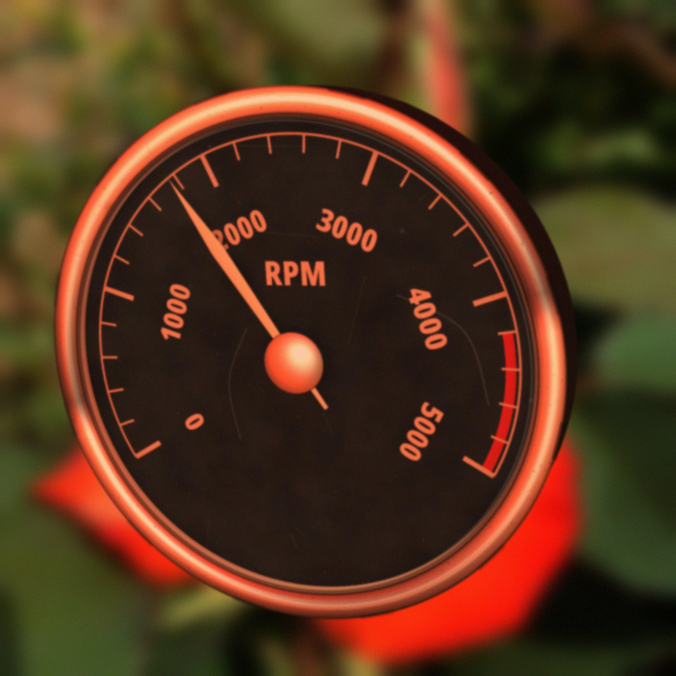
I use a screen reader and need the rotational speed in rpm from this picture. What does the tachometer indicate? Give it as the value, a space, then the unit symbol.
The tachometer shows 1800 rpm
